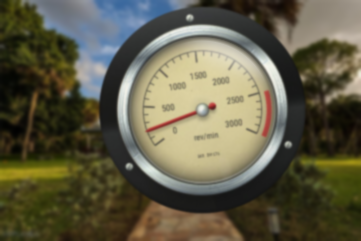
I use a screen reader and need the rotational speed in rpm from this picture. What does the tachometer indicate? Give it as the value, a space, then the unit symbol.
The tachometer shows 200 rpm
